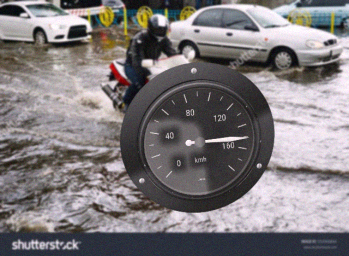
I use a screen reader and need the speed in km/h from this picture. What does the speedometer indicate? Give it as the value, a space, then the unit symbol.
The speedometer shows 150 km/h
